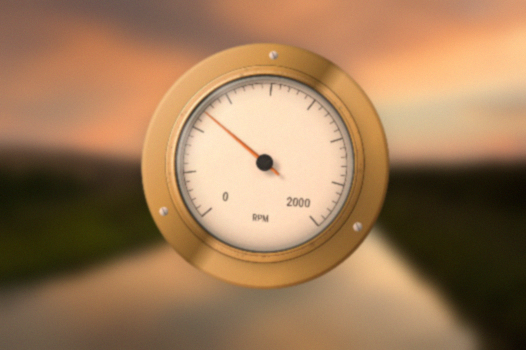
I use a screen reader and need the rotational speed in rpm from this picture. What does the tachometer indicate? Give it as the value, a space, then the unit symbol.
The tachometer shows 600 rpm
